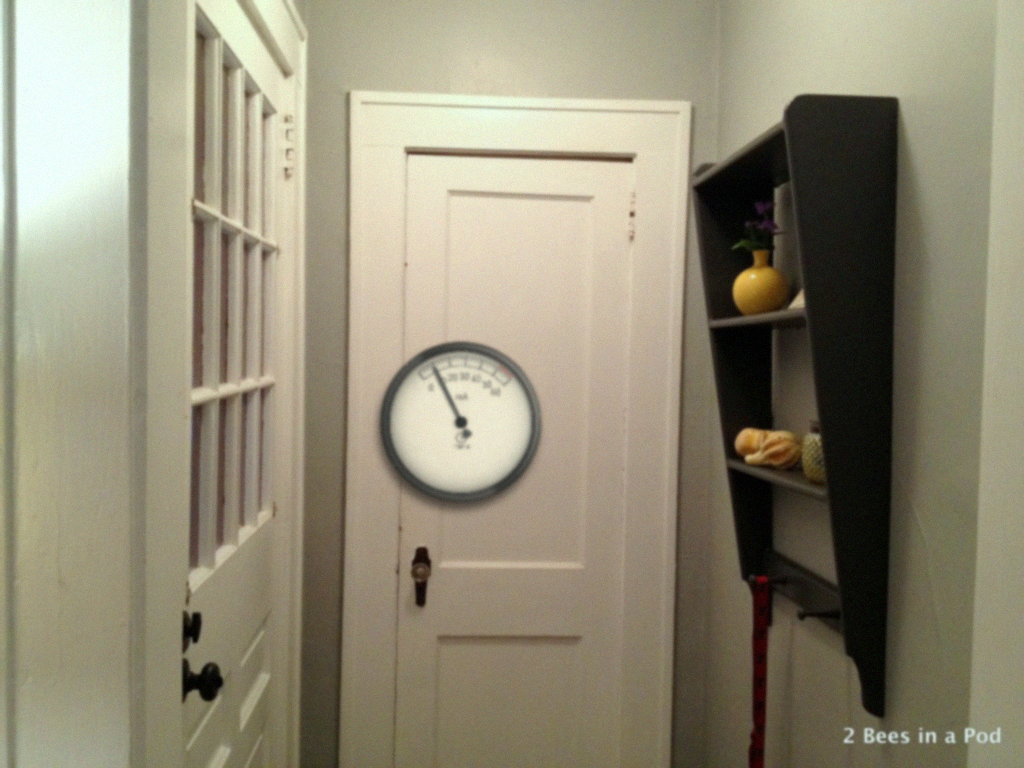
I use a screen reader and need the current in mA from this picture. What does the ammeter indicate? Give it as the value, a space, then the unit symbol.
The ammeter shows 10 mA
